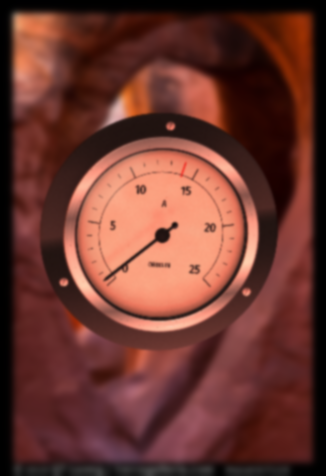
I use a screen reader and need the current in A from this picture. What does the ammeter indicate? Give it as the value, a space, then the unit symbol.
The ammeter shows 0.5 A
